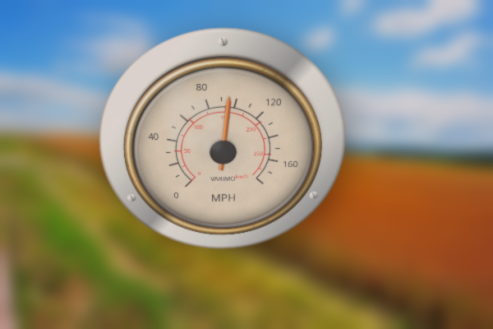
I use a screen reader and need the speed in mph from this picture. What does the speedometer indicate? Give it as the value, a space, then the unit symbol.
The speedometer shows 95 mph
